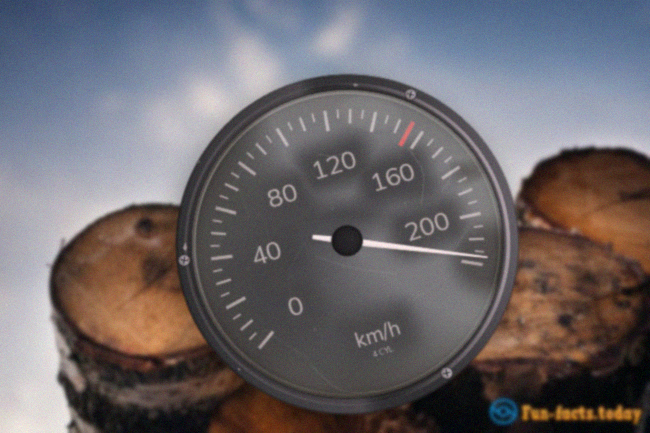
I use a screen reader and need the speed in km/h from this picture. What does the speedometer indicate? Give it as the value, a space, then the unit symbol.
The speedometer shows 217.5 km/h
